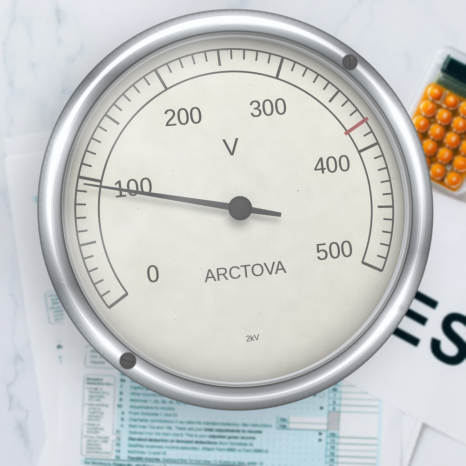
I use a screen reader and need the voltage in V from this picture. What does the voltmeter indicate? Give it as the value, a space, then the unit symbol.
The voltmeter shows 95 V
